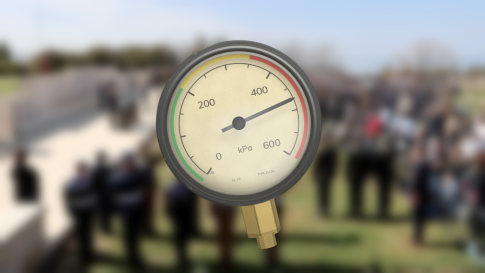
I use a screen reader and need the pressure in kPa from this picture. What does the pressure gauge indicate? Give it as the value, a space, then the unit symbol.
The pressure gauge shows 475 kPa
